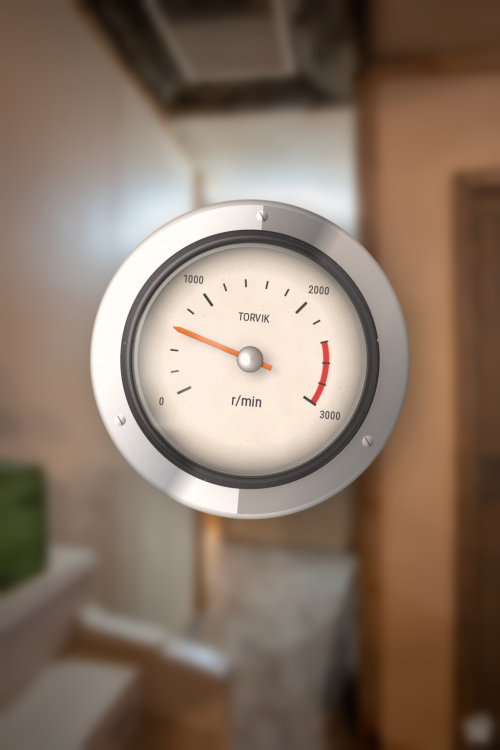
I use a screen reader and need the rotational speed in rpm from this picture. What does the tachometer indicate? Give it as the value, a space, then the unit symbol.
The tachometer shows 600 rpm
